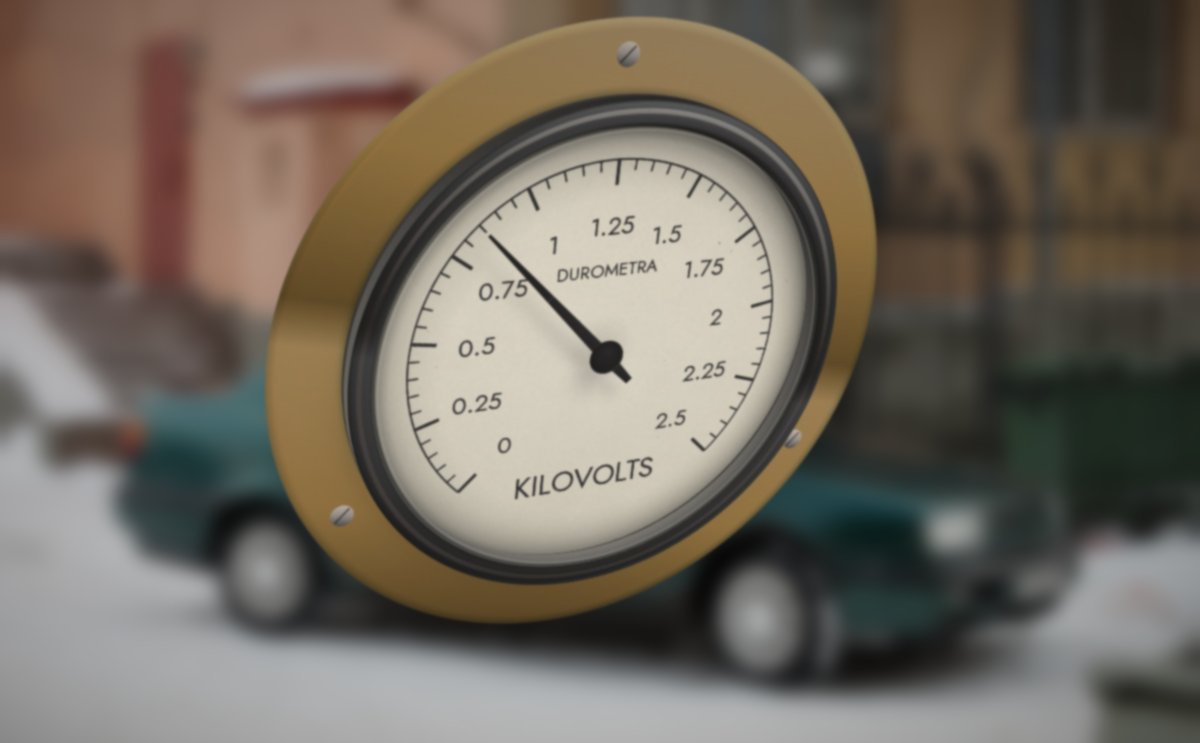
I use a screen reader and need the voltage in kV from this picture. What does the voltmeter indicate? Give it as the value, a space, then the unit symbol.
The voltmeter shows 0.85 kV
